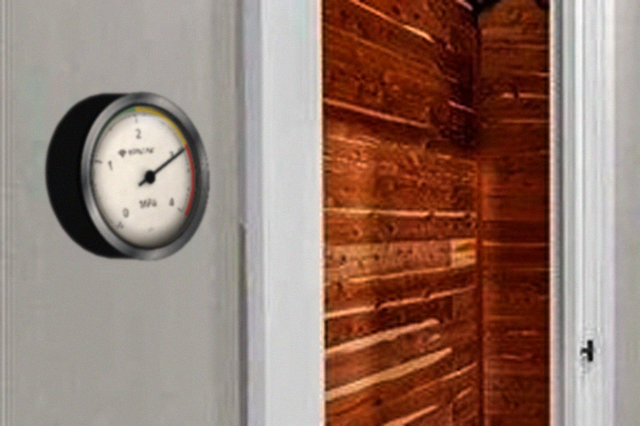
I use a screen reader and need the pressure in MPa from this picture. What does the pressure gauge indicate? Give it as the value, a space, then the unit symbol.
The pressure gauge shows 3 MPa
